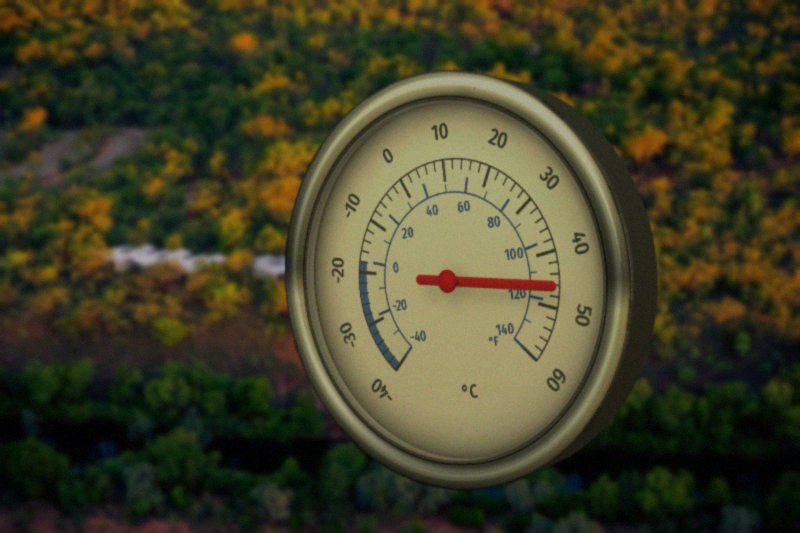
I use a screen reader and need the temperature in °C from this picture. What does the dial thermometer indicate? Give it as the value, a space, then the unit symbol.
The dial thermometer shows 46 °C
